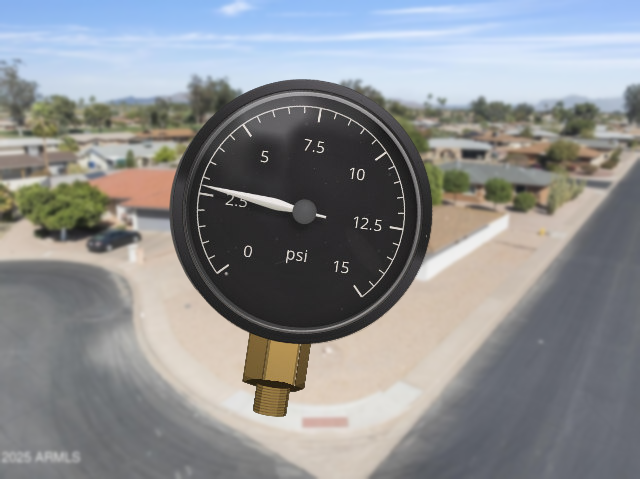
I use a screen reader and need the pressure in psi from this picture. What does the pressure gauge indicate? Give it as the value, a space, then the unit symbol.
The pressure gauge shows 2.75 psi
